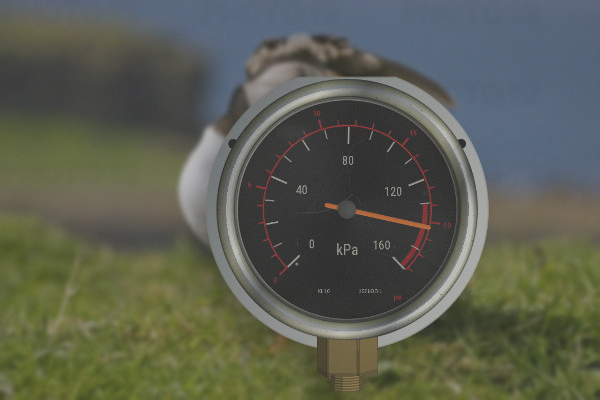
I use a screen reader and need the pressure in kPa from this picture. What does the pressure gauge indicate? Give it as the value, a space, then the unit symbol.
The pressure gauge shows 140 kPa
